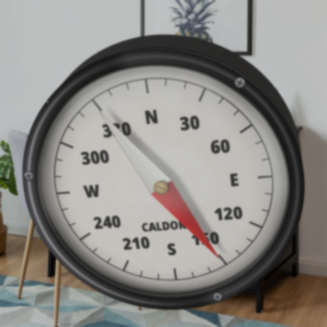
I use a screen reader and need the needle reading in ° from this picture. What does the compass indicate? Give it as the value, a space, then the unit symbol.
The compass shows 150 °
